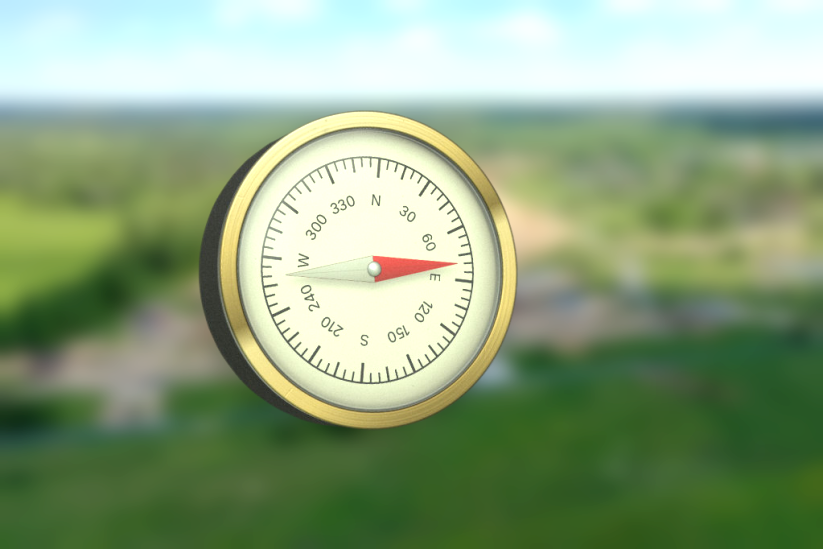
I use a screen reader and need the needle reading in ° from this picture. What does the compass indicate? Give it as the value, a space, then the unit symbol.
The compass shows 80 °
